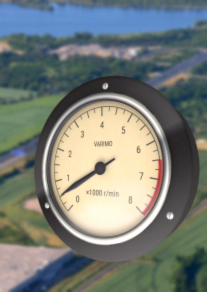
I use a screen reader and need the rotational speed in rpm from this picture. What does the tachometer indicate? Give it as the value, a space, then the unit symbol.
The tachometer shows 500 rpm
